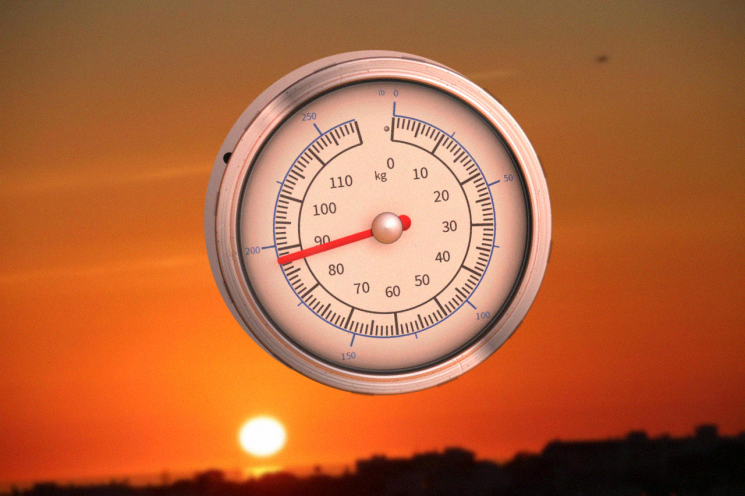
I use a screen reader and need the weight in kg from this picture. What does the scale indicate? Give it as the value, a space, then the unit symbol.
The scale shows 88 kg
